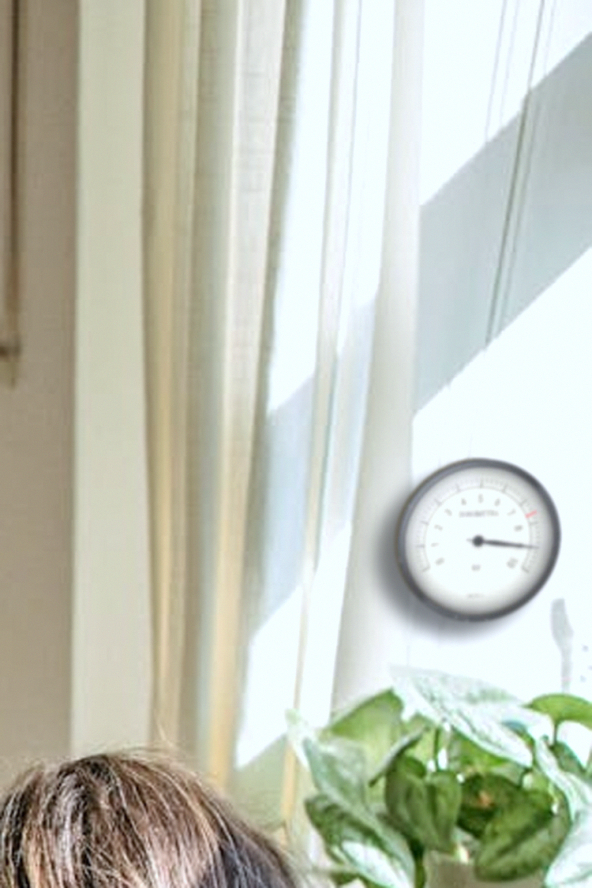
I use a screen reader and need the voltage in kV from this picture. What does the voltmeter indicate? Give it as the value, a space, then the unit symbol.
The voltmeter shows 9 kV
